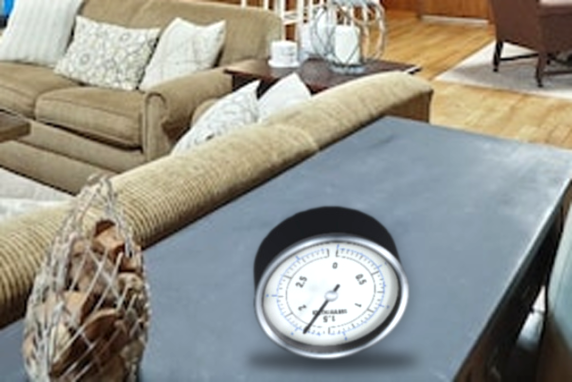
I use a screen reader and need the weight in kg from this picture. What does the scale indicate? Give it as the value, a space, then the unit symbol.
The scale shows 1.75 kg
